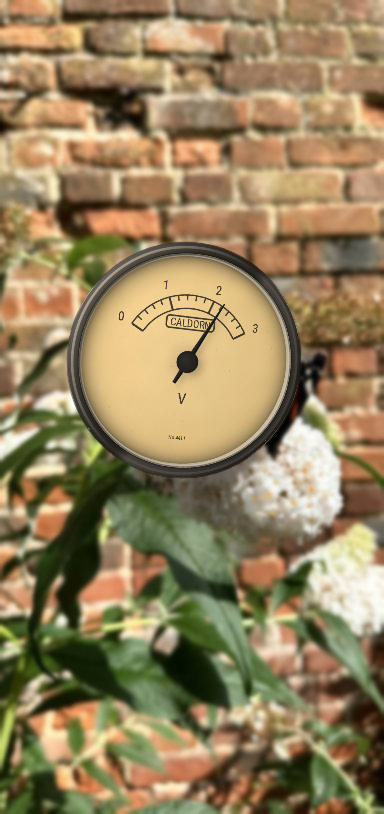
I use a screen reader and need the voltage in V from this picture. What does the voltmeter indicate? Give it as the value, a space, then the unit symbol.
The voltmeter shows 2.2 V
